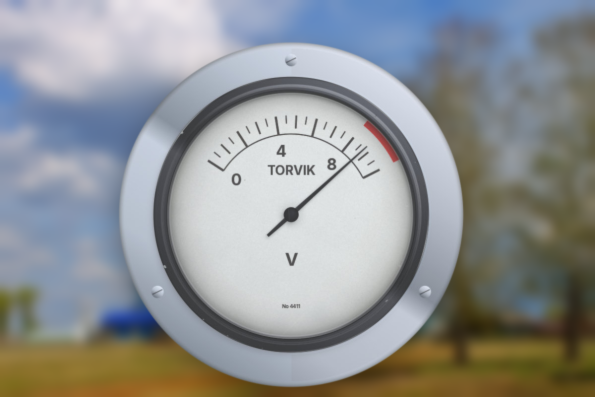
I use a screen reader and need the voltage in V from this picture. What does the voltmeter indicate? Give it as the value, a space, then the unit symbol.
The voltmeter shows 8.75 V
